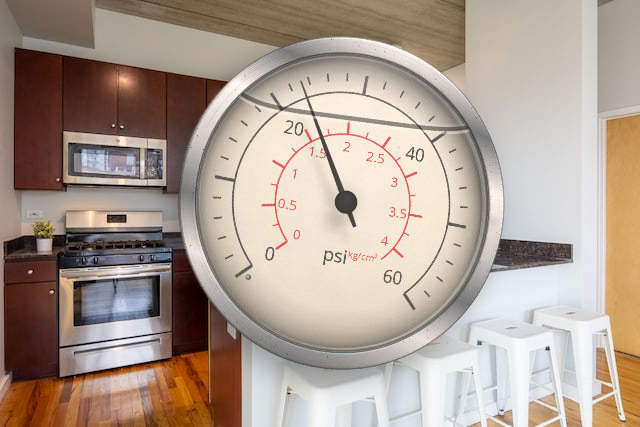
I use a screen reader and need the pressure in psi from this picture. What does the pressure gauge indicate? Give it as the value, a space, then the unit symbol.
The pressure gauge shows 23 psi
